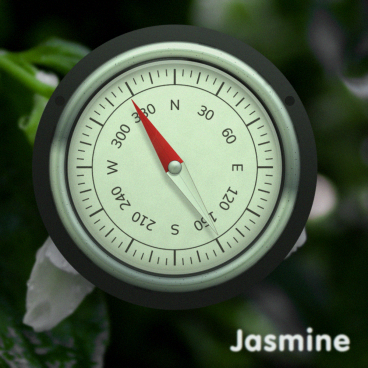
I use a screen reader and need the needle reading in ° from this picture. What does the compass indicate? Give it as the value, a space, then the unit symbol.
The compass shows 327.5 °
